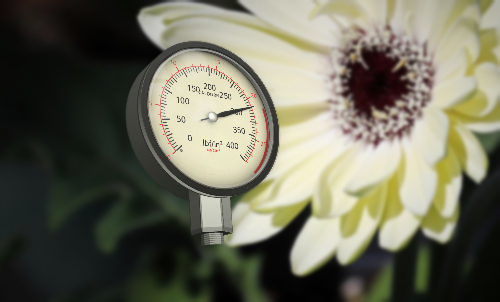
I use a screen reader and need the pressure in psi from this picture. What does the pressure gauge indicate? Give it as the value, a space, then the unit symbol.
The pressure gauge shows 300 psi
